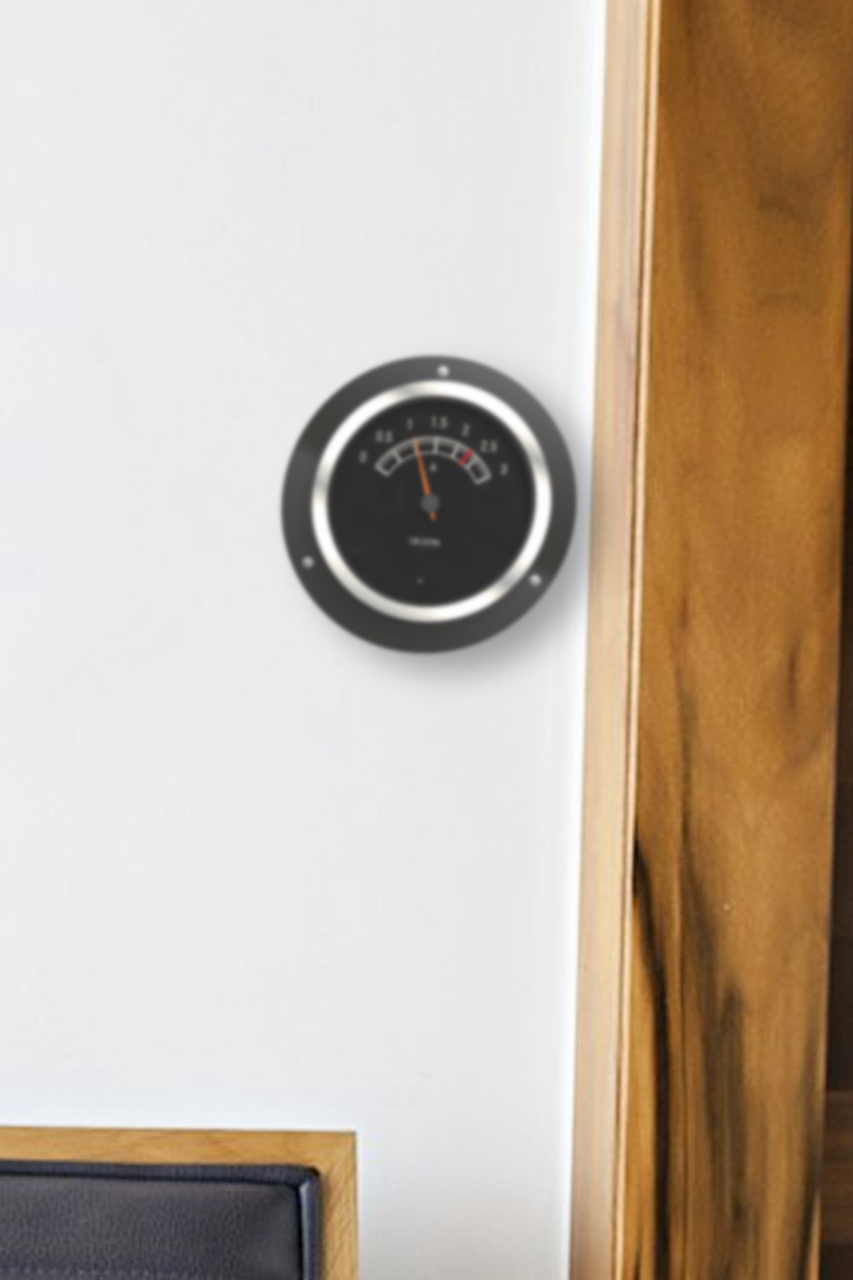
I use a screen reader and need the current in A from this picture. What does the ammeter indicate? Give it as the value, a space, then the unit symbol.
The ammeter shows 1 A
